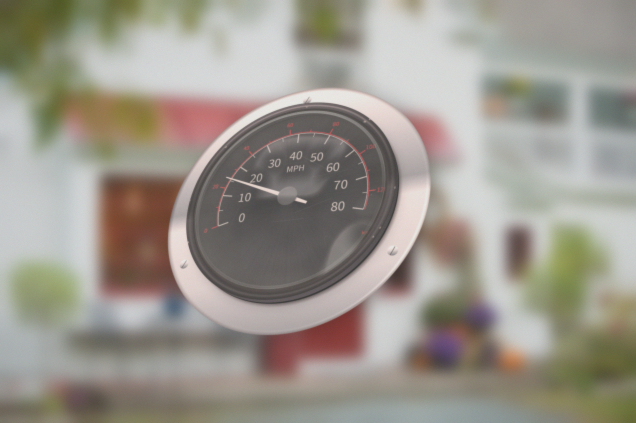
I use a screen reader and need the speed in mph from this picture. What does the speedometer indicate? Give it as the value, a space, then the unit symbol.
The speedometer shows 15 mph
